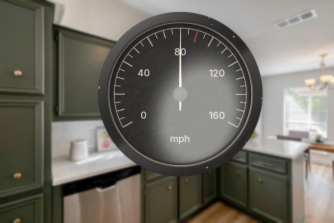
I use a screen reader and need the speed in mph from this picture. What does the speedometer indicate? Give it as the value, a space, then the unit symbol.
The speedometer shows 80 mph
